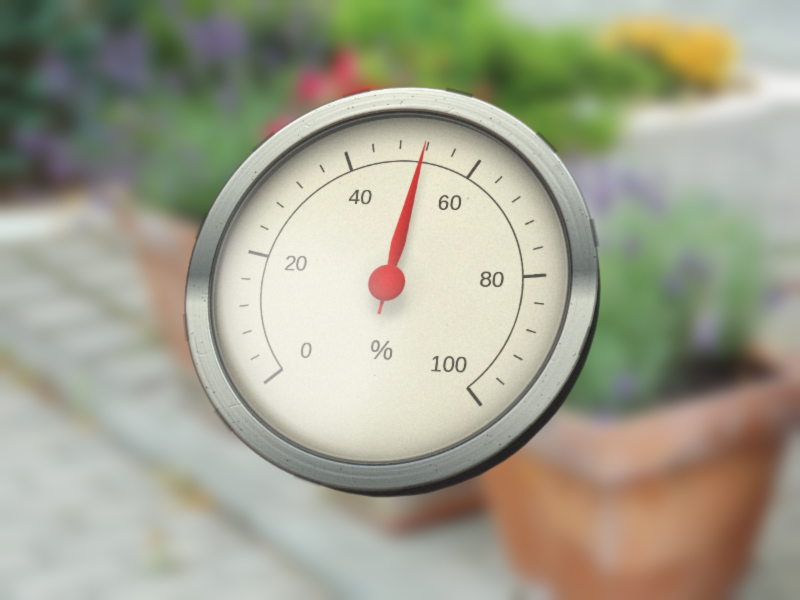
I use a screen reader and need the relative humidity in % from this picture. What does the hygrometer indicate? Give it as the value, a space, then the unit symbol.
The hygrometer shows 52 %
